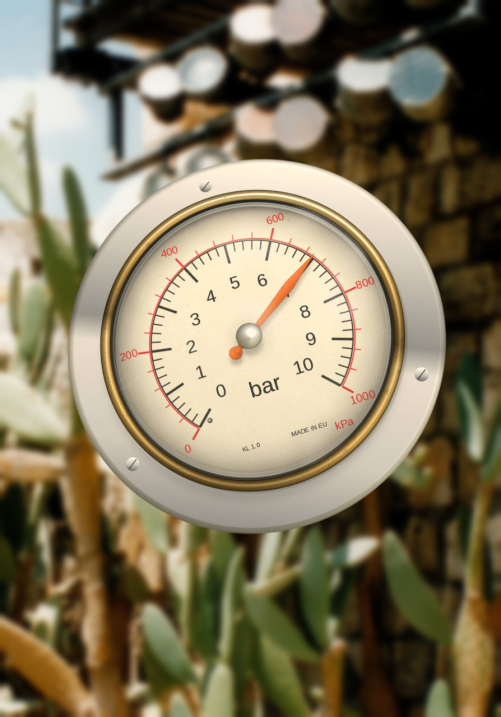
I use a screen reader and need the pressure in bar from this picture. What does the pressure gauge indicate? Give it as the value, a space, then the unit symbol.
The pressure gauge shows 7 bar
